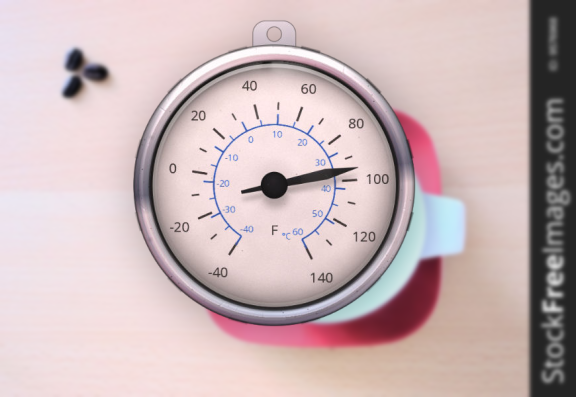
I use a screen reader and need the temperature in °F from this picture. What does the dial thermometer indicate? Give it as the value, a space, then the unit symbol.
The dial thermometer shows 95 °F
